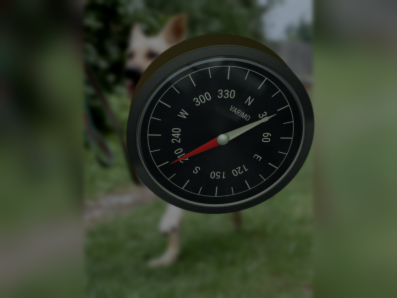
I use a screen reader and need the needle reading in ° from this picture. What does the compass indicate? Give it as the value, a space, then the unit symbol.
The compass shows 210 °
